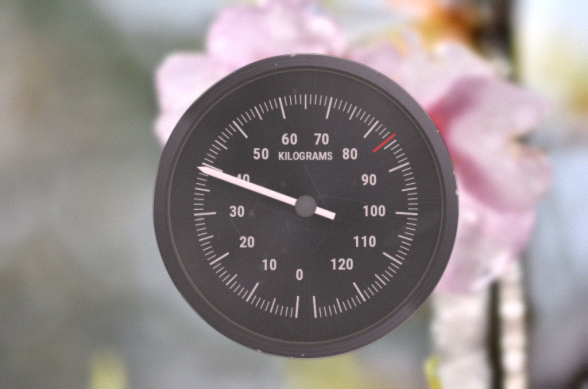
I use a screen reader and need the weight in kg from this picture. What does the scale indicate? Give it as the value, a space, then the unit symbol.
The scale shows 39 kg
